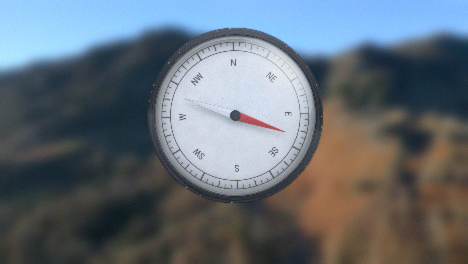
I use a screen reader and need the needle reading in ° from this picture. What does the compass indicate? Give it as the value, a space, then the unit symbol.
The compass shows 110 °
